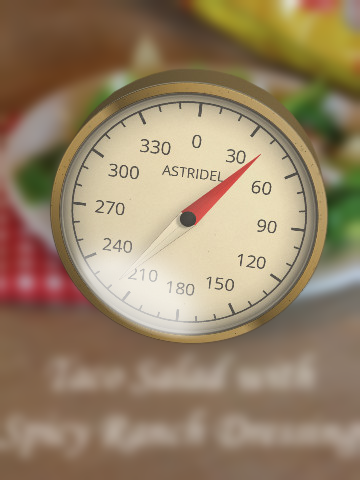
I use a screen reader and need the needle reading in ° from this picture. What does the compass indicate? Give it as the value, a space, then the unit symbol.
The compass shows 40 °
